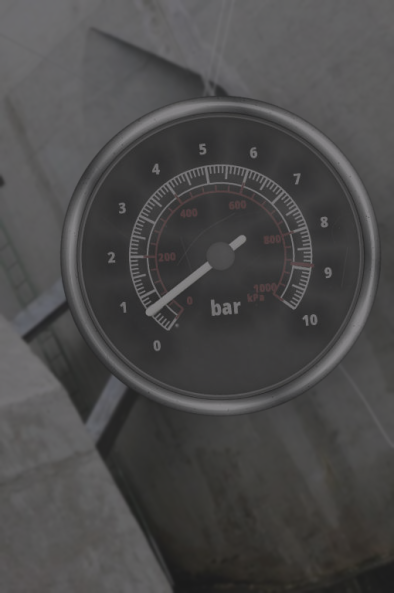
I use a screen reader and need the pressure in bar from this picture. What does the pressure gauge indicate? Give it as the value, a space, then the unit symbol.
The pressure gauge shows 0.6 bar
